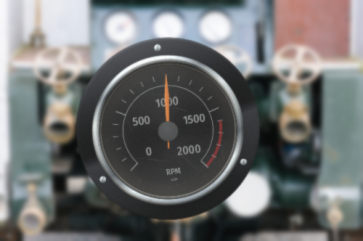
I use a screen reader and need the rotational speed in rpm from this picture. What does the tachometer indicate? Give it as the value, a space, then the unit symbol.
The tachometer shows 1000 rpm
